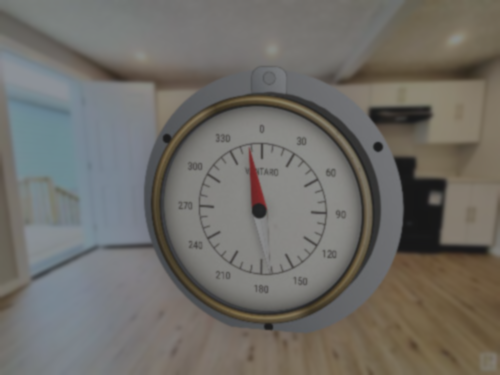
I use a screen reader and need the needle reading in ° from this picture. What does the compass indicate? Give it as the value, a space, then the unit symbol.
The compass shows 350 °
